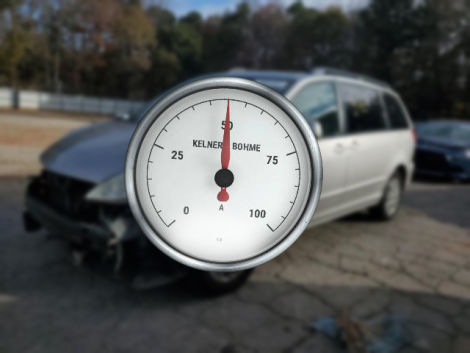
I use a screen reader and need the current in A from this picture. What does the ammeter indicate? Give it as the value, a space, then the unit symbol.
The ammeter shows 50 A
